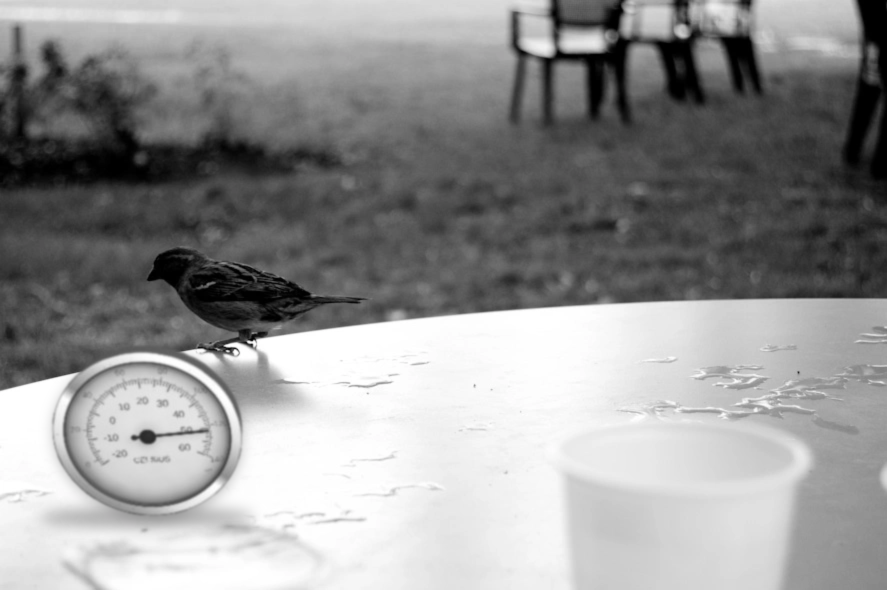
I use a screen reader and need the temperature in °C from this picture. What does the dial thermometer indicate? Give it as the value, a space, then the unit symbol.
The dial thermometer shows 50 °C
